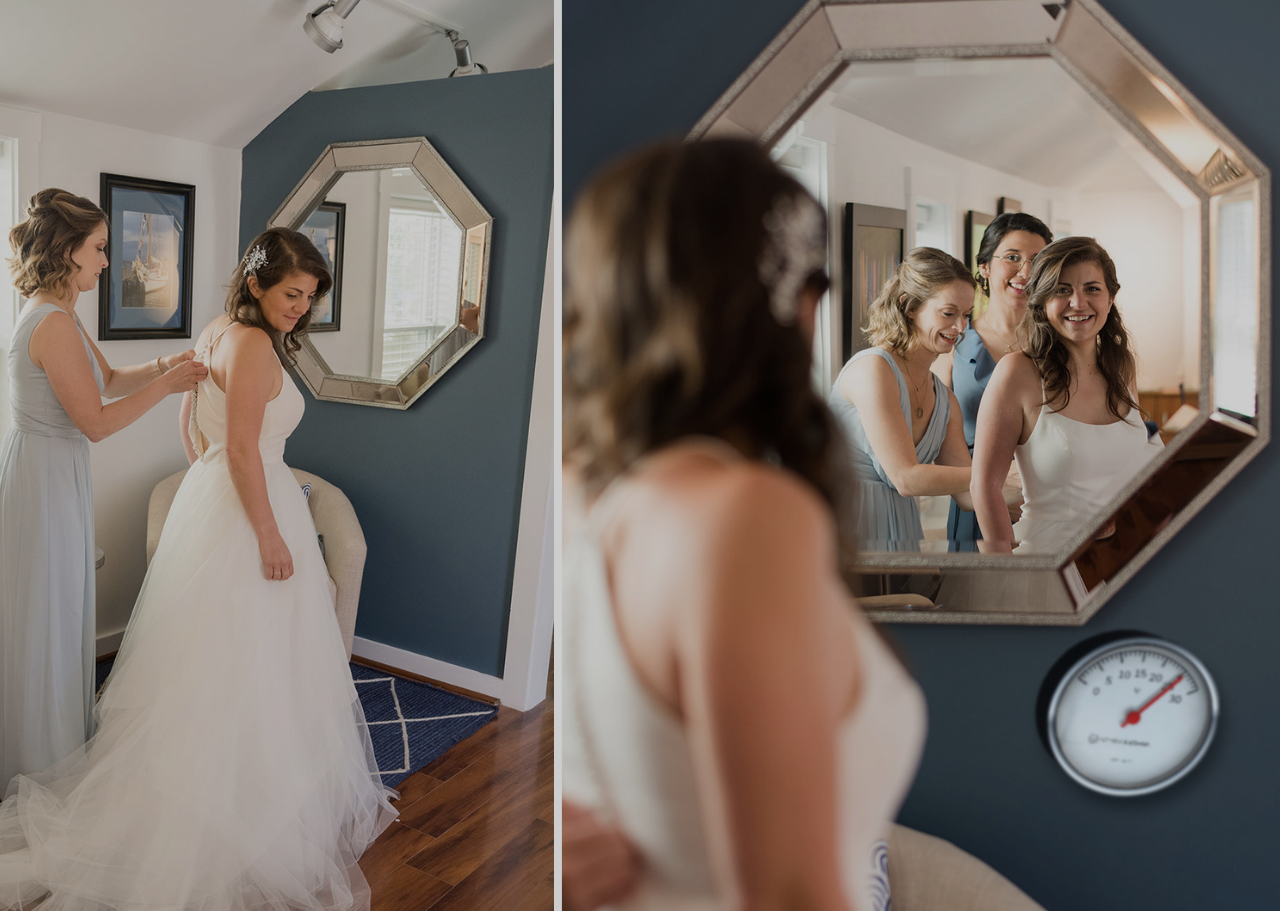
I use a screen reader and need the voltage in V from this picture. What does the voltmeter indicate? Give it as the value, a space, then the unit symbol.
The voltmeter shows 25 V
